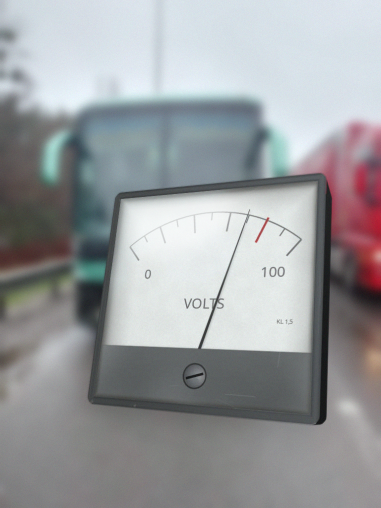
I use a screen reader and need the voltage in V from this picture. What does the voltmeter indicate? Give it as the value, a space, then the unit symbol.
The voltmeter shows 70 V
